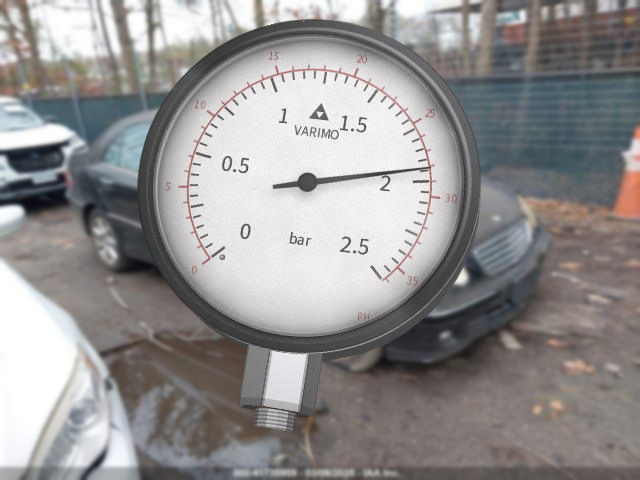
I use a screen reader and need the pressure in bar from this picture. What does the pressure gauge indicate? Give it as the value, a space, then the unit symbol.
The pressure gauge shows 1.95 bar
